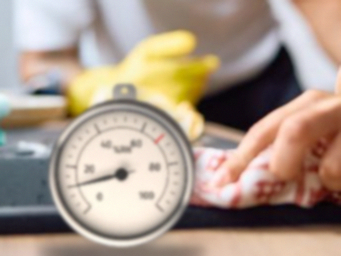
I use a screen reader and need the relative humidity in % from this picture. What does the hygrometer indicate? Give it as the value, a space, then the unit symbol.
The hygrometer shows 12 %
